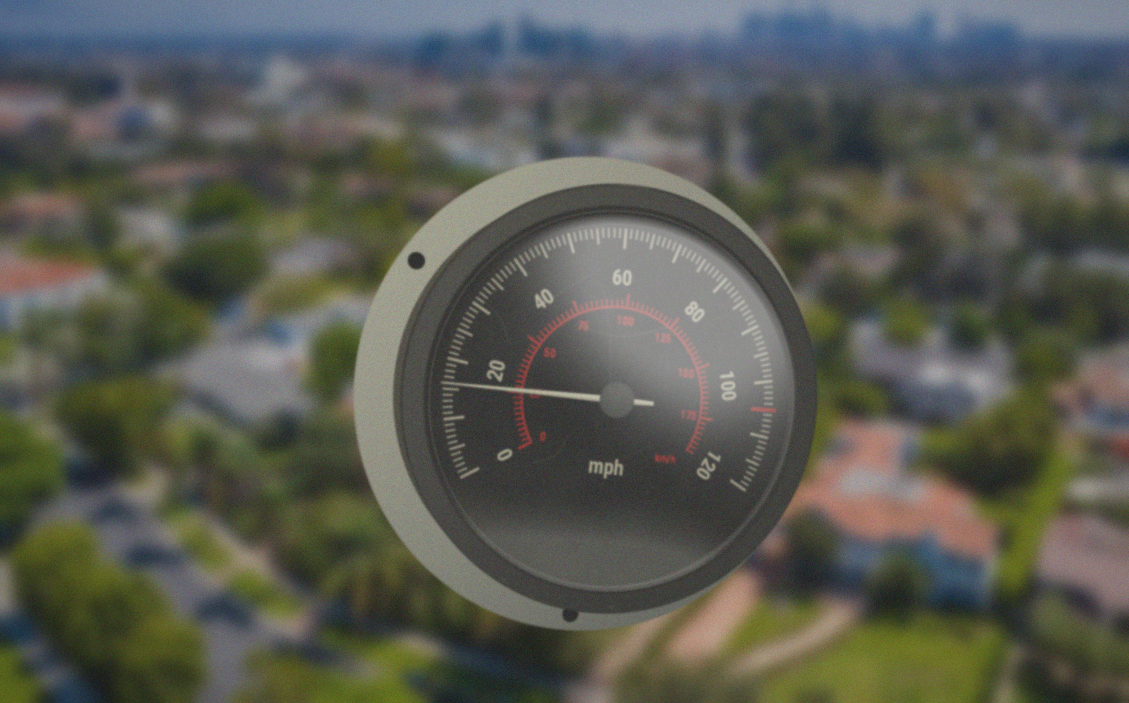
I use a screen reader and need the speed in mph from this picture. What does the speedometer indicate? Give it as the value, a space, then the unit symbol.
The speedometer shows 16 mph
